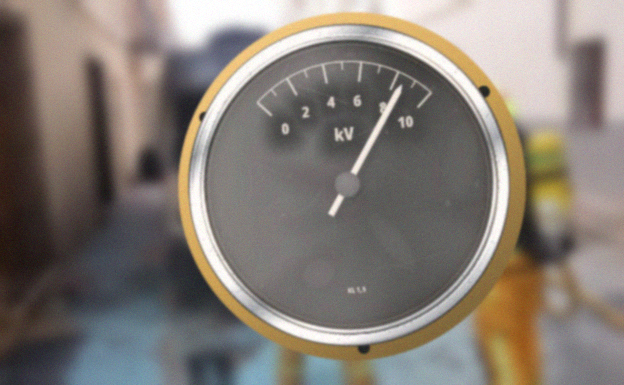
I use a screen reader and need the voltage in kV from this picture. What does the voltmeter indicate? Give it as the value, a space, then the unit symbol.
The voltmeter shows 8.5 kV
